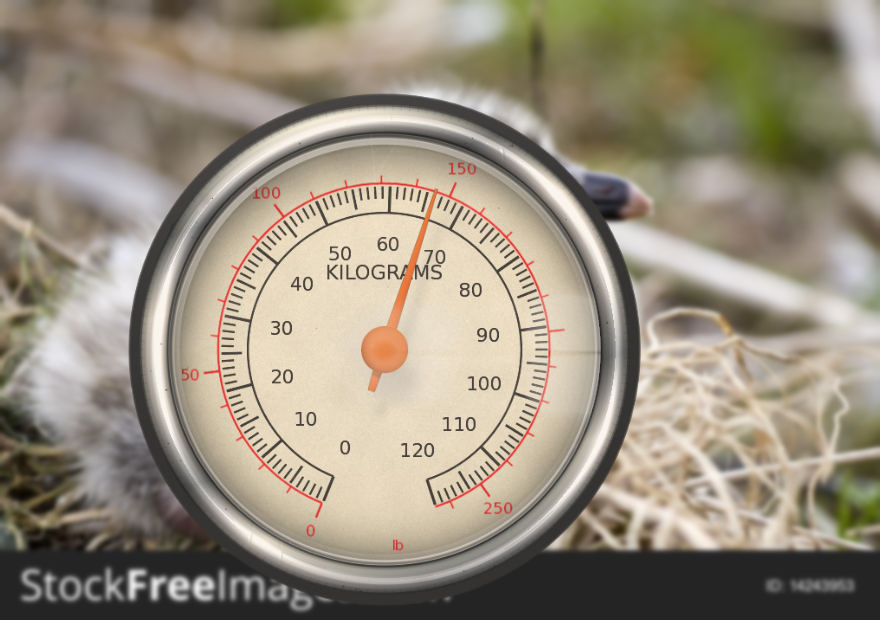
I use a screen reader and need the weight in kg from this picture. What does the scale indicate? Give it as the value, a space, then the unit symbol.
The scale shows 66 kg
